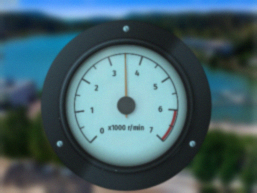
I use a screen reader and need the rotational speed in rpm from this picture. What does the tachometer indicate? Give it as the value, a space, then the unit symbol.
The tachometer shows 3500 rpm
